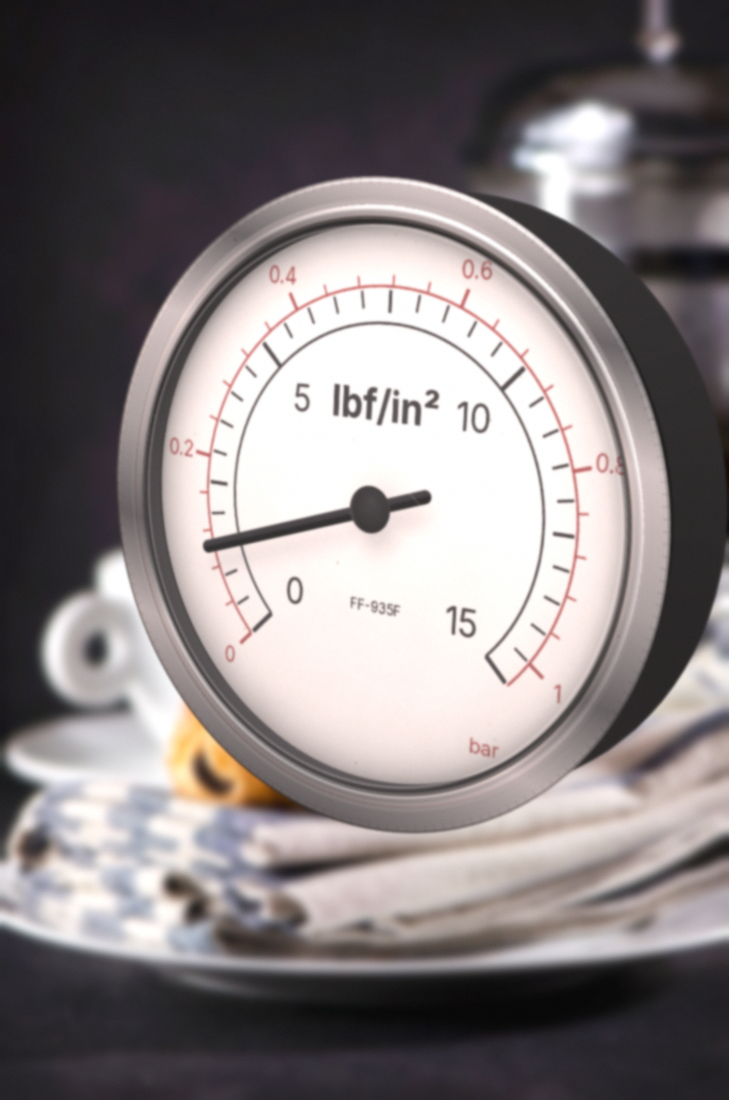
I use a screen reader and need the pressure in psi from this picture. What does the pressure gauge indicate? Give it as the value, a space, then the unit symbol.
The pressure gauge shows 1.5 psi
